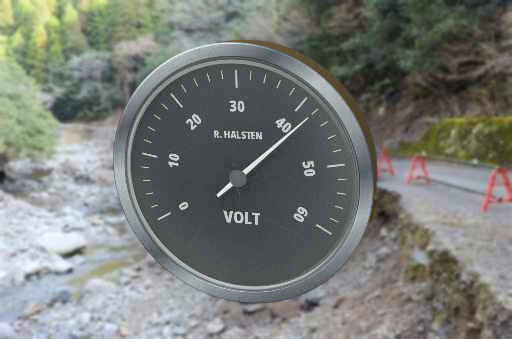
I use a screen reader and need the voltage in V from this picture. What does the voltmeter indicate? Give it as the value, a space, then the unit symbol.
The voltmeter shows 42 V
